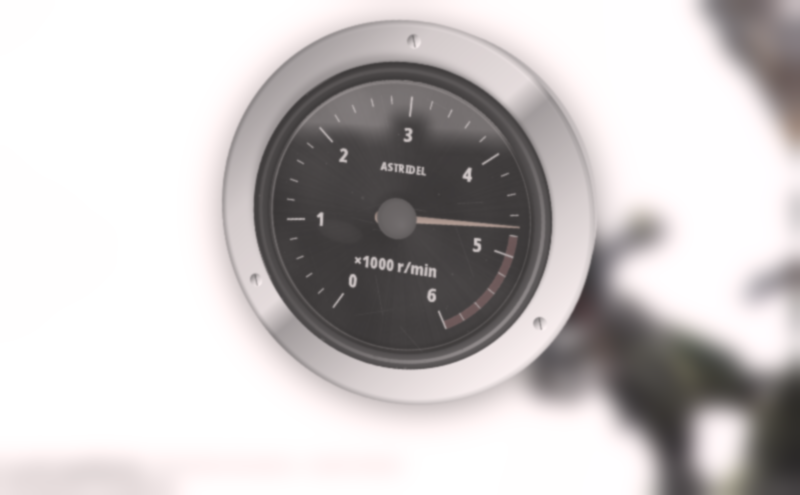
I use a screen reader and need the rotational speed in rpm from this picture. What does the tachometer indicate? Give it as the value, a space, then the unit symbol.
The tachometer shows 4700 rpm
